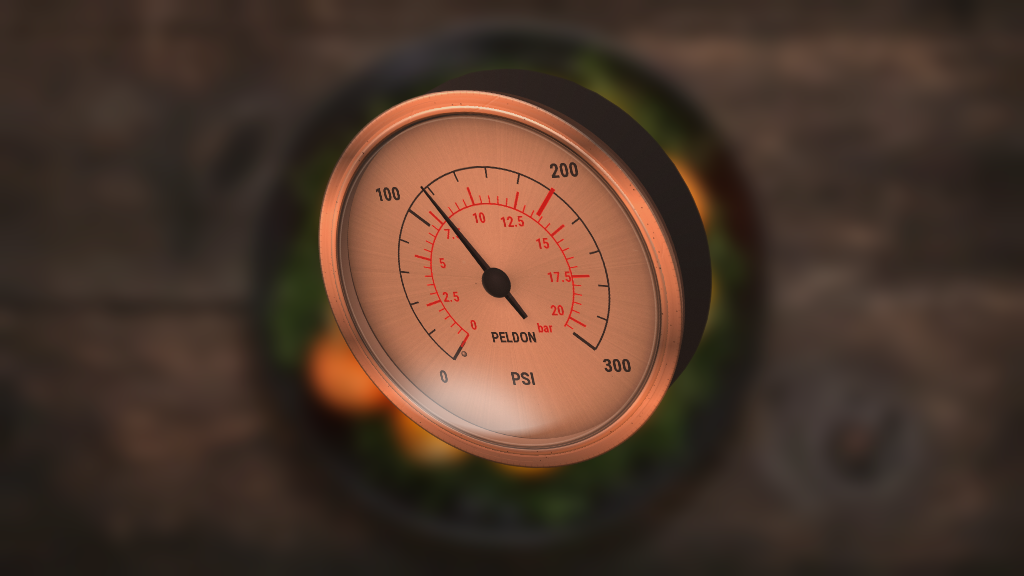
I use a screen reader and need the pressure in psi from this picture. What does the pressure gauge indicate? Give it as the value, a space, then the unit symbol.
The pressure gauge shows 120 psi
